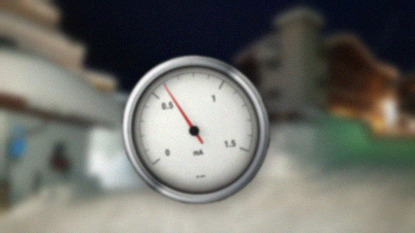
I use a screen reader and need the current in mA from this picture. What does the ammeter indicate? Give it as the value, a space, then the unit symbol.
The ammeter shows 0.6 mA
